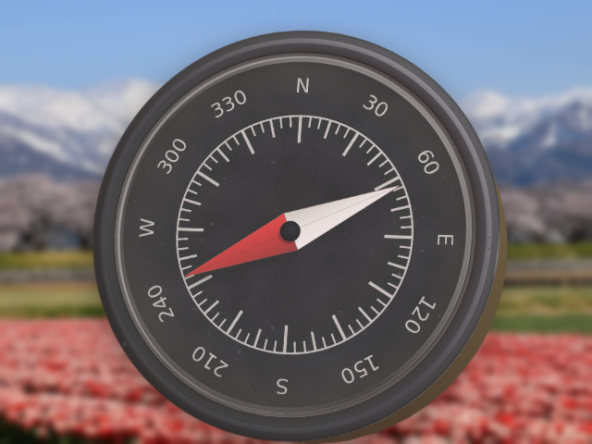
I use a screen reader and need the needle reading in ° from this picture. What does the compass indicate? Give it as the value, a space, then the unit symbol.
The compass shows 245 °
